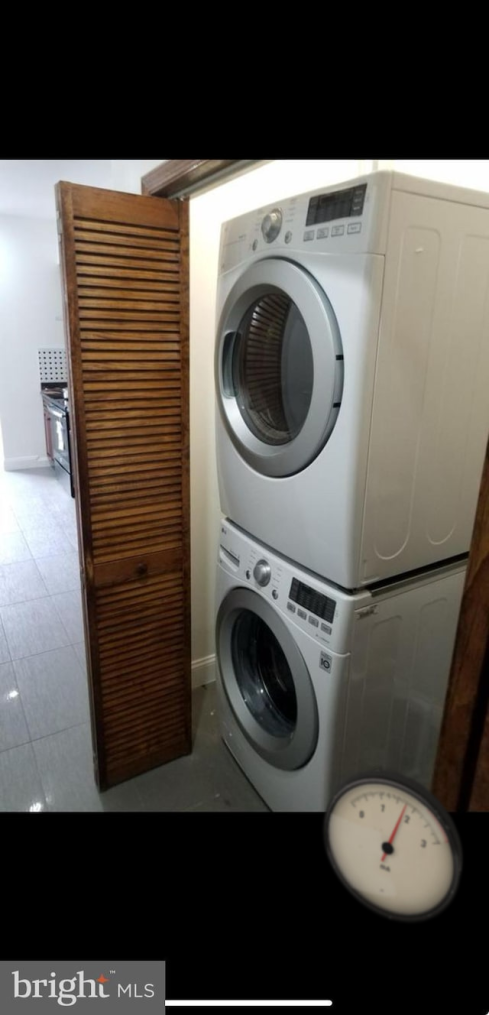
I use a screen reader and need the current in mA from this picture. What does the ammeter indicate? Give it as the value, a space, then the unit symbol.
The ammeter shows 1.75 mA
